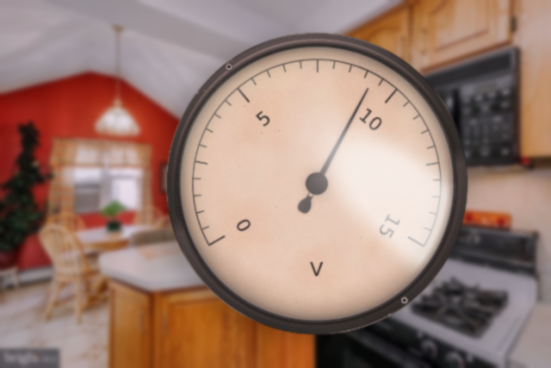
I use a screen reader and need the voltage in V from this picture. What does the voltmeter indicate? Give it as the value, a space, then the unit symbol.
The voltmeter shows 9.25 V
